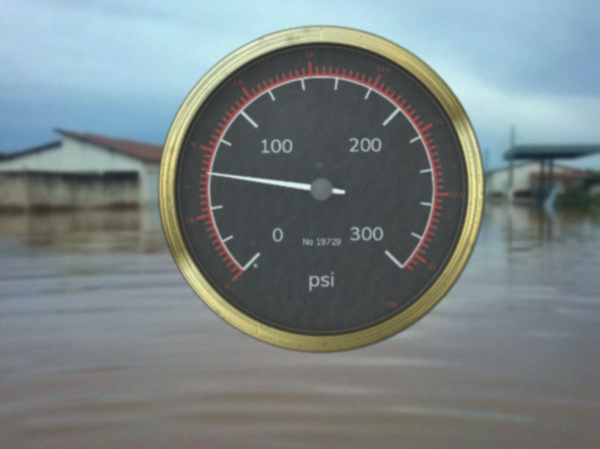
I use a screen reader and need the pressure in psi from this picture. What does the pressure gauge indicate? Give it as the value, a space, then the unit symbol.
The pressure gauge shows 60 psi
